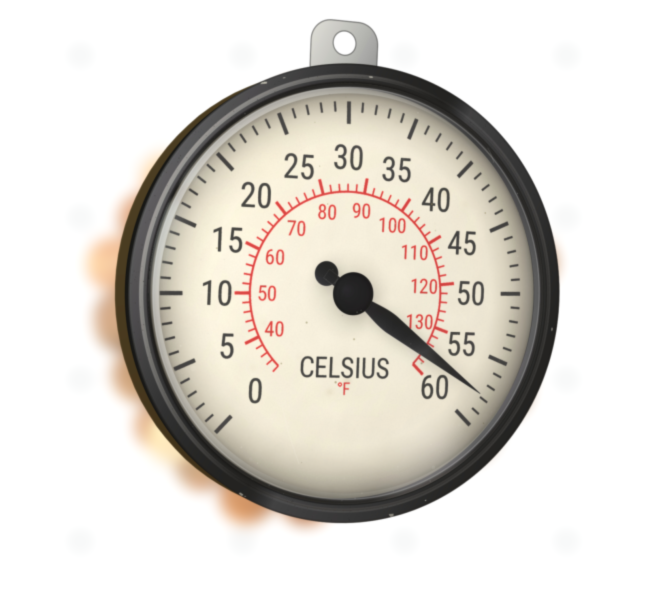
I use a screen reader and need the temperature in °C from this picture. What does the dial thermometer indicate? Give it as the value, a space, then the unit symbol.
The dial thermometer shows 58 °C
